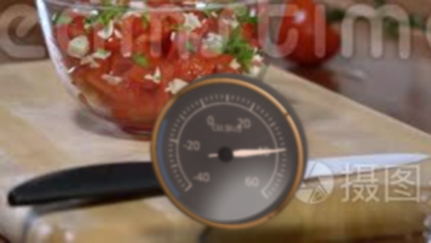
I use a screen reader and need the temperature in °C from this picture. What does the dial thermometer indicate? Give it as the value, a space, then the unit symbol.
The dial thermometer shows 40 °C
